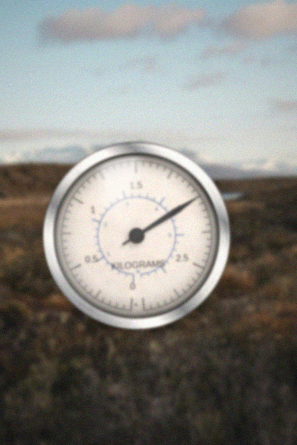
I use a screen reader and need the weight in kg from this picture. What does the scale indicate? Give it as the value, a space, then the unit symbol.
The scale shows 2 kg
